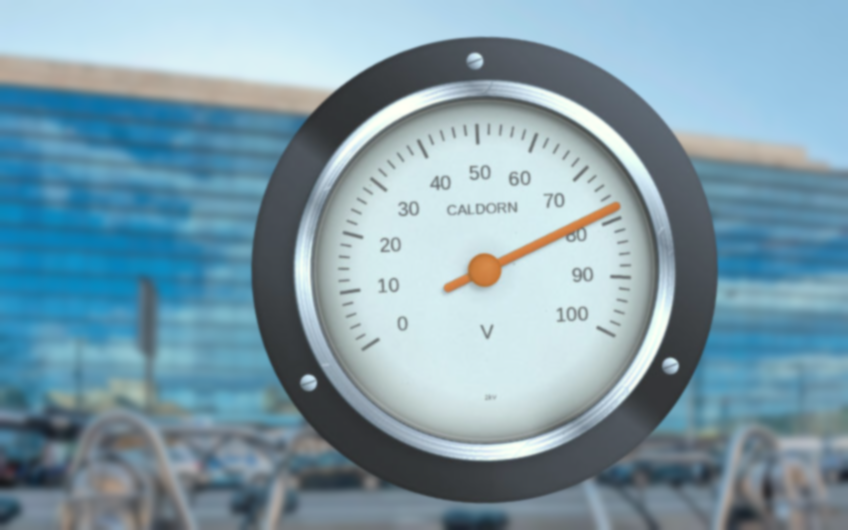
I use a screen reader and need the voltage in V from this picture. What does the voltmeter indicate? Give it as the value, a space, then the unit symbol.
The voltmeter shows 78 V
